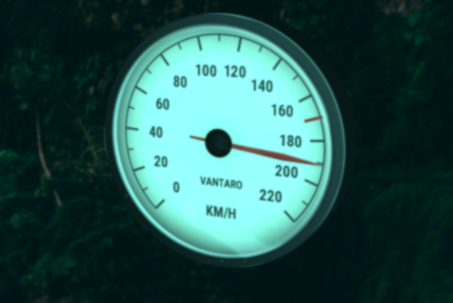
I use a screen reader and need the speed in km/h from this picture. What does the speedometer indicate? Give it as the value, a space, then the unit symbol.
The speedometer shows 190 km/h
